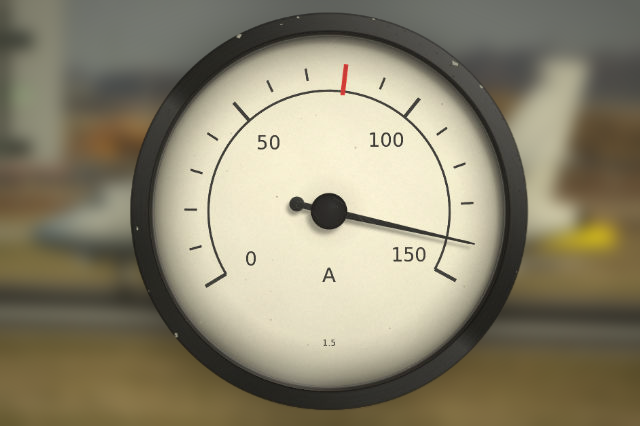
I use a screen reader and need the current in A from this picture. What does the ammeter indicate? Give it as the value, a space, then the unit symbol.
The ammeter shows 140 A
